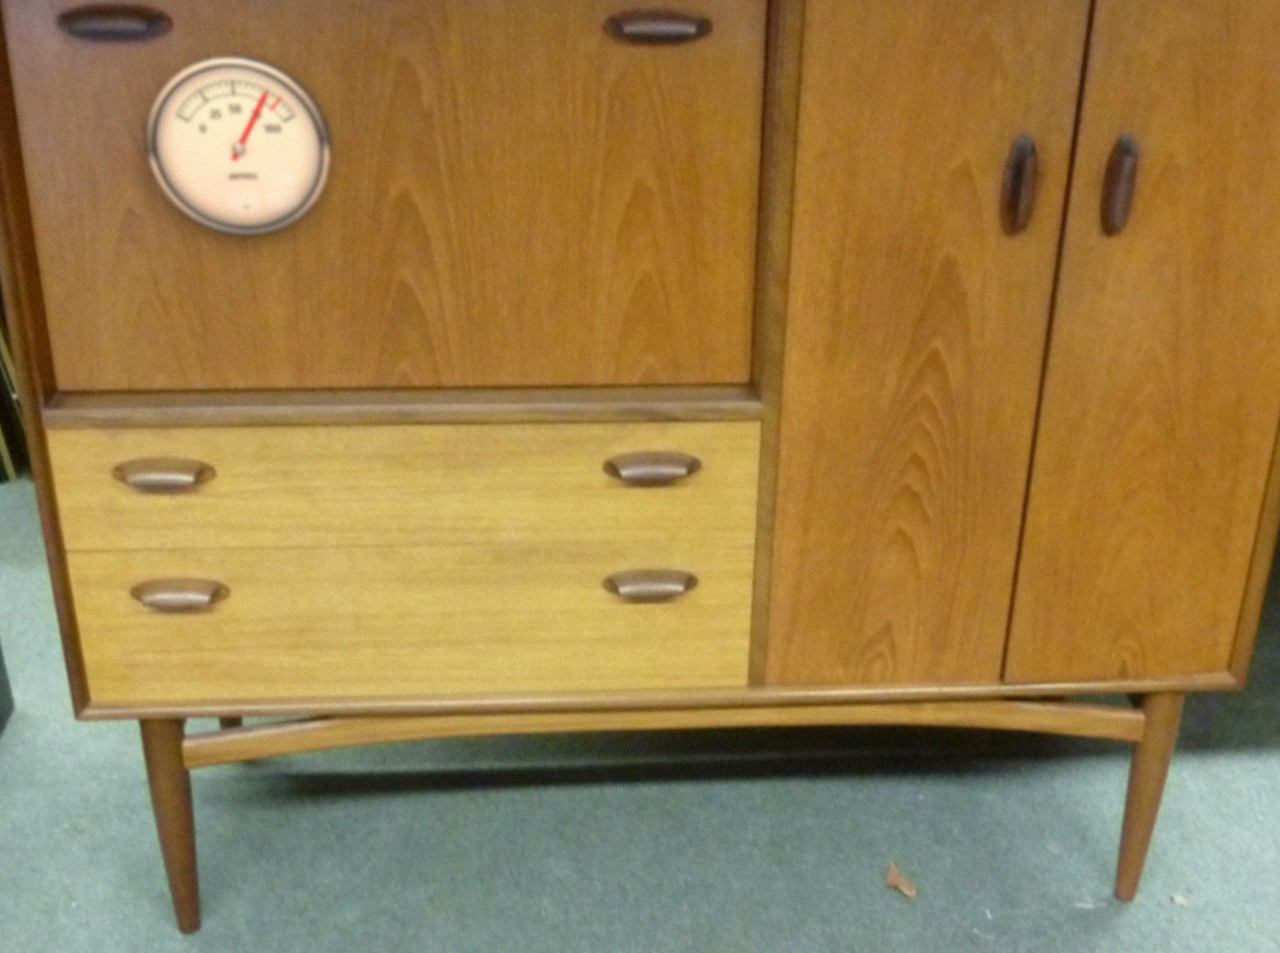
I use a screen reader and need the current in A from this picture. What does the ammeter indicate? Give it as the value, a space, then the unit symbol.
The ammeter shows 75 A
